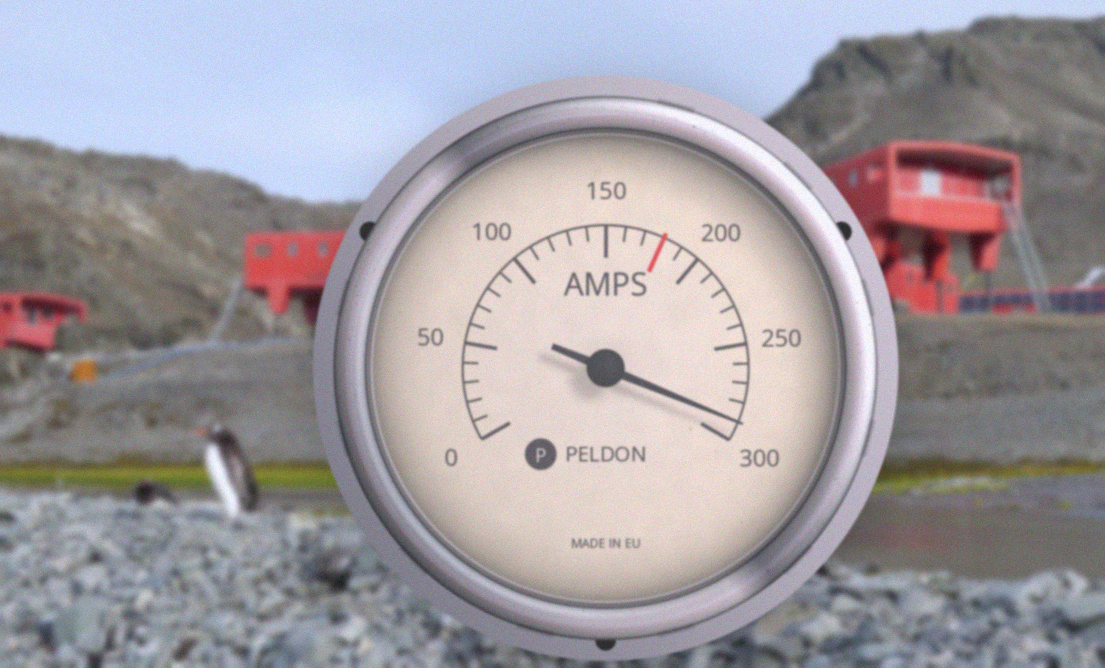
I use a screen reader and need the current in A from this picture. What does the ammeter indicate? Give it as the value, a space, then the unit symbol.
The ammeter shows 290 A
